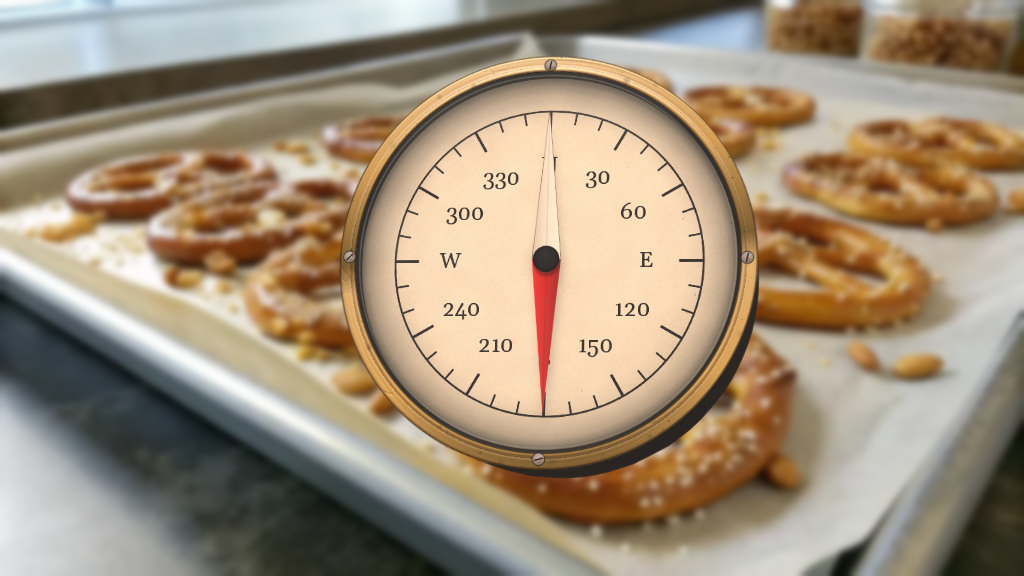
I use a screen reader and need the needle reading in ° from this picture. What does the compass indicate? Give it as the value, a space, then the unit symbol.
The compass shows 180 °
